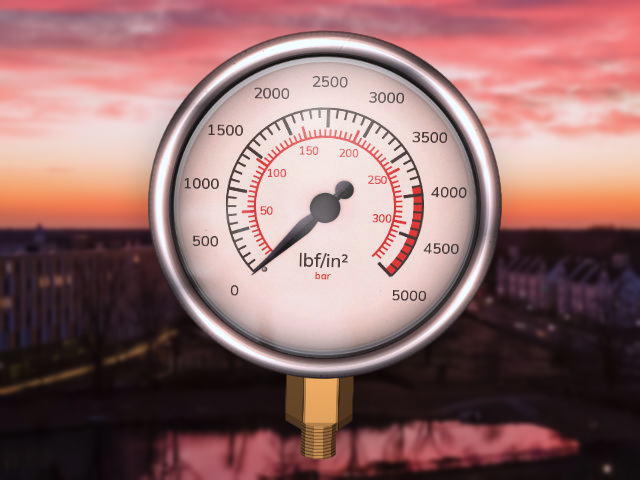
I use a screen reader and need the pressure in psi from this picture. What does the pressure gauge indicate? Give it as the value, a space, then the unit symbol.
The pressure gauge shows 0 psi
